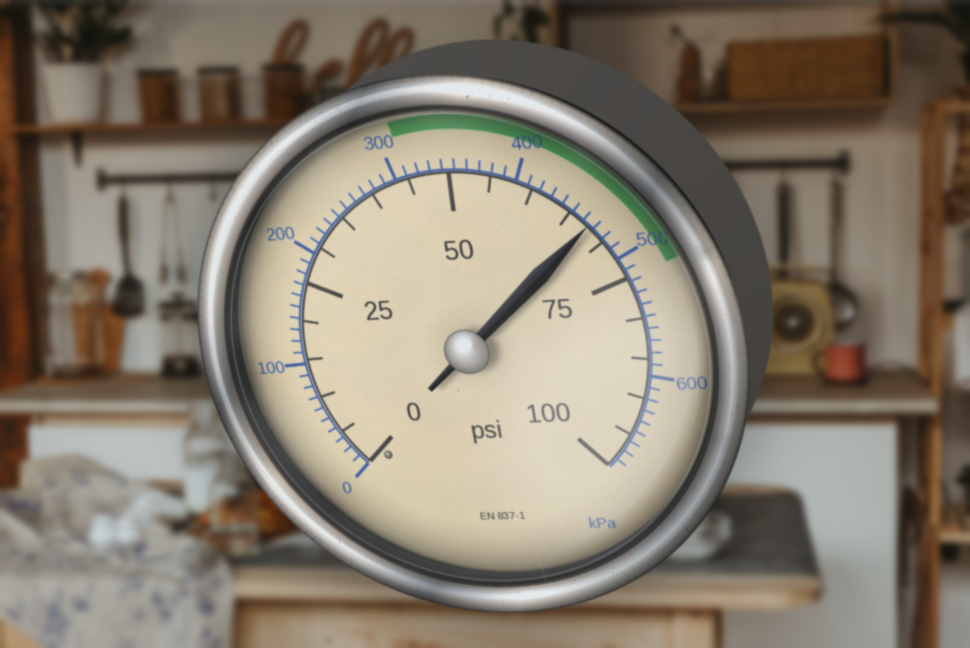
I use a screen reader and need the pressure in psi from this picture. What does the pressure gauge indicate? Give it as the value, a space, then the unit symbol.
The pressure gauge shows 67.5 psi
